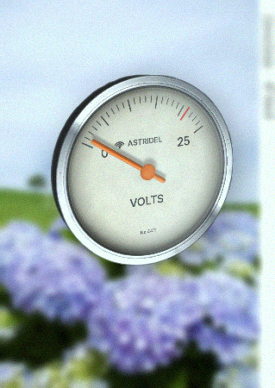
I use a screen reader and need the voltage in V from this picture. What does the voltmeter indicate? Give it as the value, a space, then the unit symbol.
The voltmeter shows 1 V
